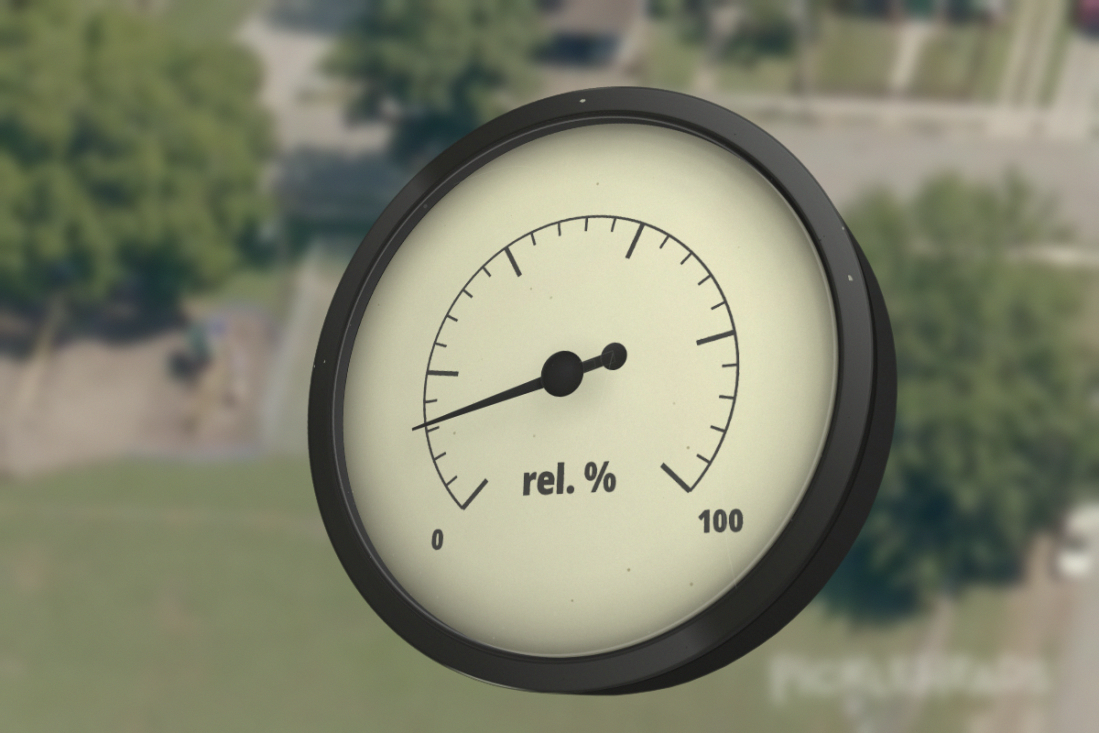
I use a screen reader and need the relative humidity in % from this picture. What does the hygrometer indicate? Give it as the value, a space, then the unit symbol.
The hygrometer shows 12 %
